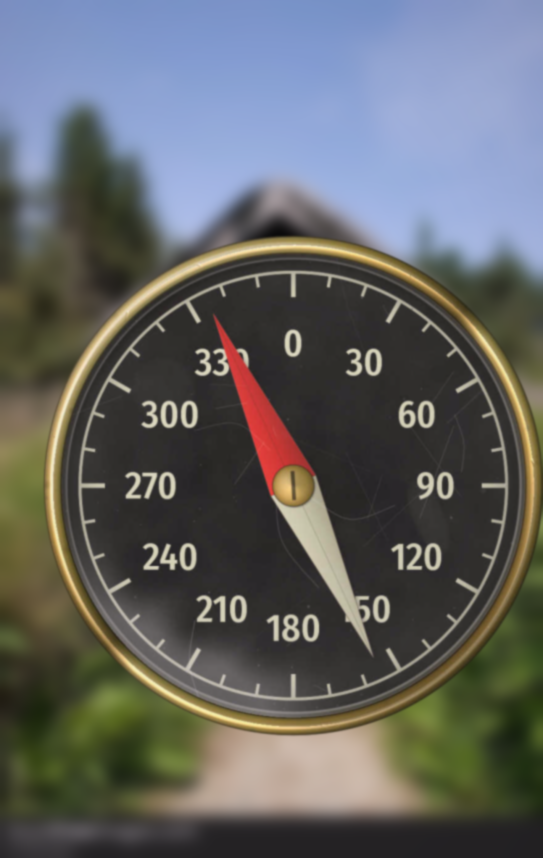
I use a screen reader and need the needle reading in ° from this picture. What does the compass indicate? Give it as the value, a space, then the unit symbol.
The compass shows 335 °
